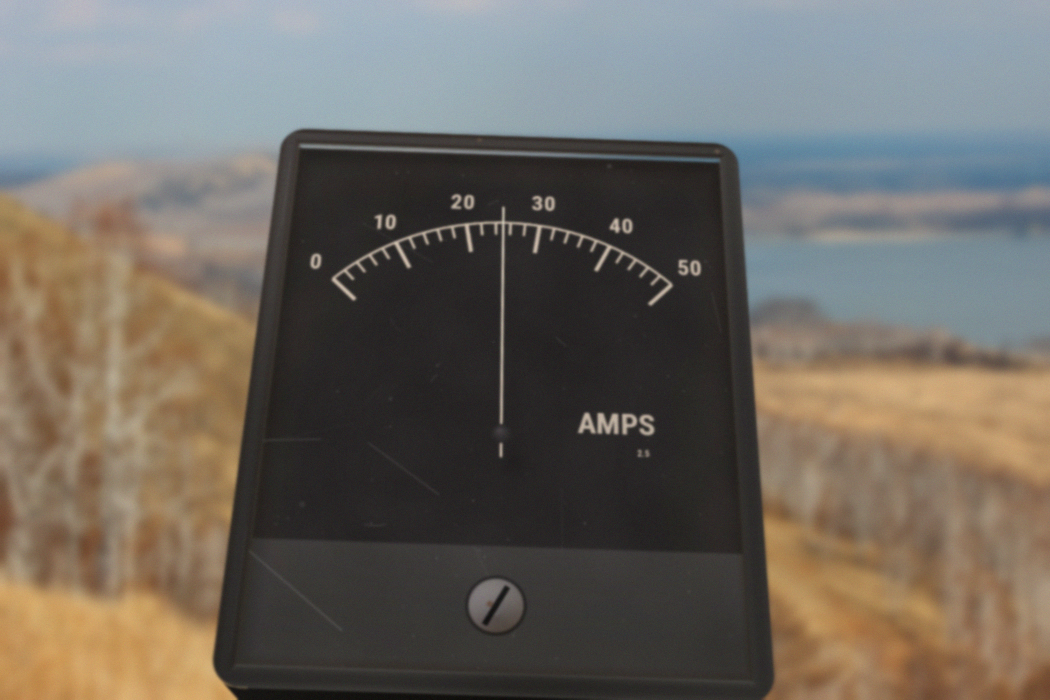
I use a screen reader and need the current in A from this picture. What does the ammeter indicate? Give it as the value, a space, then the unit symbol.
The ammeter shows 25 A
